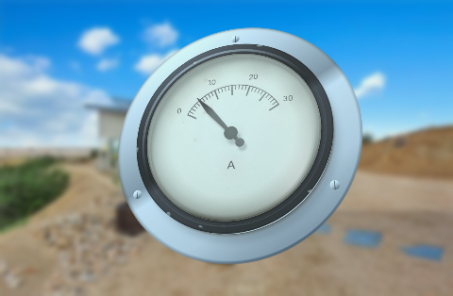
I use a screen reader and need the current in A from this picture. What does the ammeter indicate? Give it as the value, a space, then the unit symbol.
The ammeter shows 5 A
